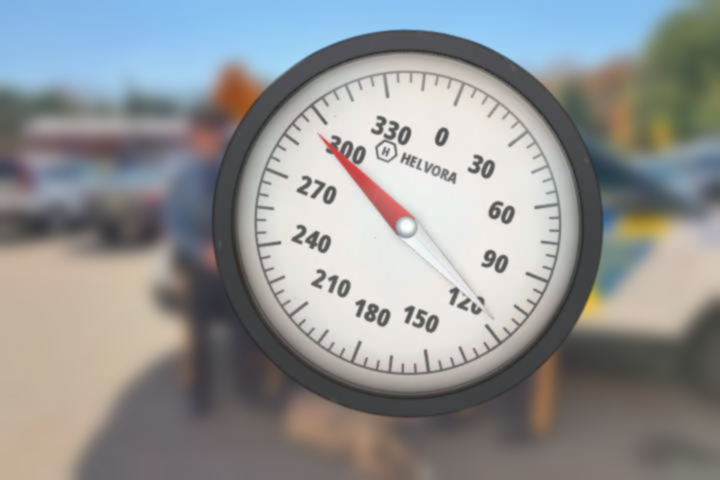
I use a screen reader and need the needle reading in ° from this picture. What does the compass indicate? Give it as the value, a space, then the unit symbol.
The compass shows 295 °
